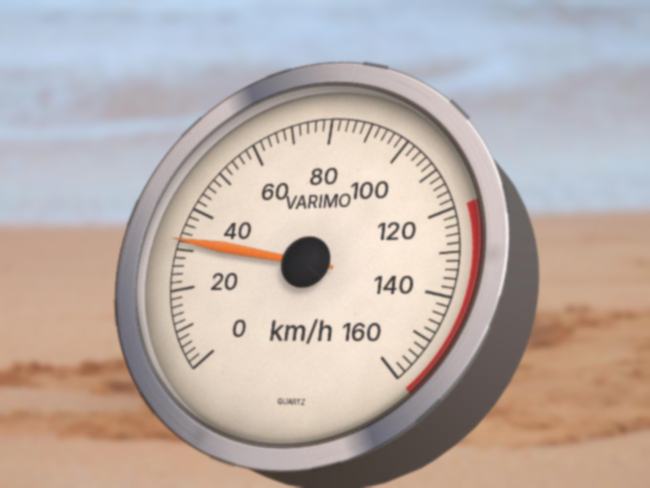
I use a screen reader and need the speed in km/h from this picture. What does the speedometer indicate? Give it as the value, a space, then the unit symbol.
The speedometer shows 32 km/h
